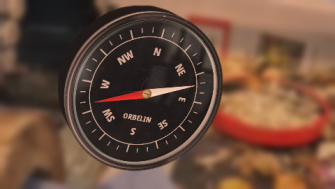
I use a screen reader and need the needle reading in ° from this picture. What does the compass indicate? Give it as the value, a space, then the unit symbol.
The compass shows 250 °
